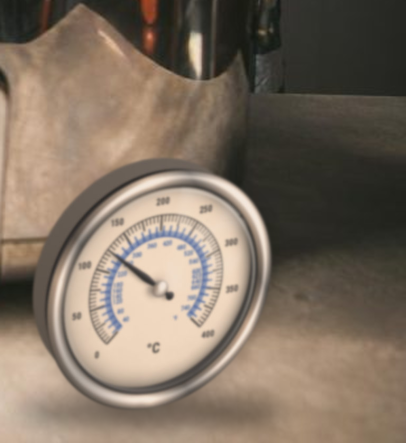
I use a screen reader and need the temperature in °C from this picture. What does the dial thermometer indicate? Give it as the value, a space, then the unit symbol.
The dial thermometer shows 125 °C
